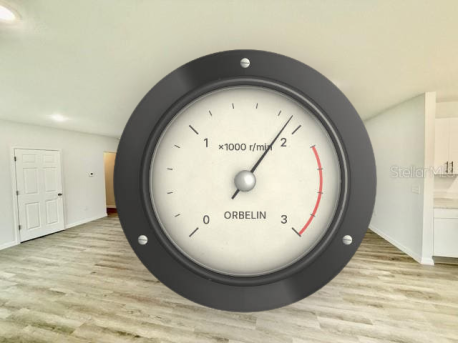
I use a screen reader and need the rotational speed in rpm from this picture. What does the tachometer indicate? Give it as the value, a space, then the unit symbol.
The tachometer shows 1900 rpm
